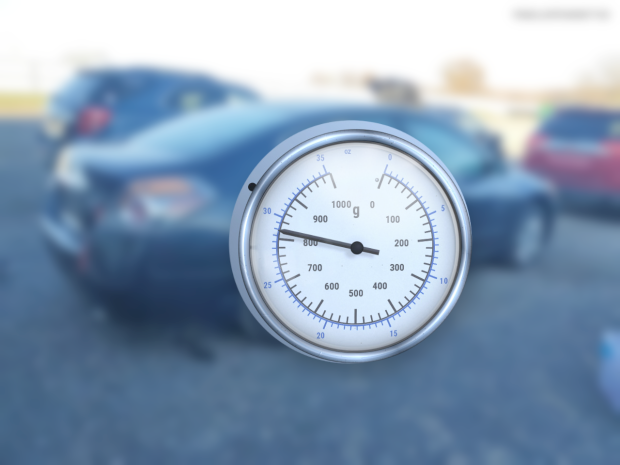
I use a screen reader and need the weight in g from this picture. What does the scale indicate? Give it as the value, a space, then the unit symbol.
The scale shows 820 g
